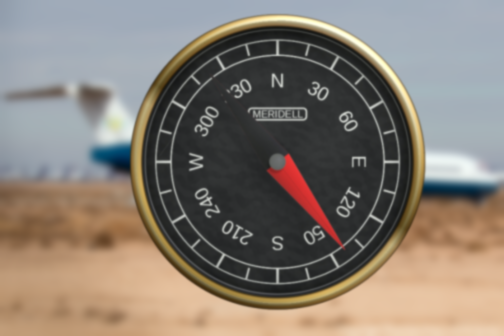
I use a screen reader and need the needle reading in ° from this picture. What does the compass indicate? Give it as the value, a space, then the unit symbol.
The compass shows 142.5 °
